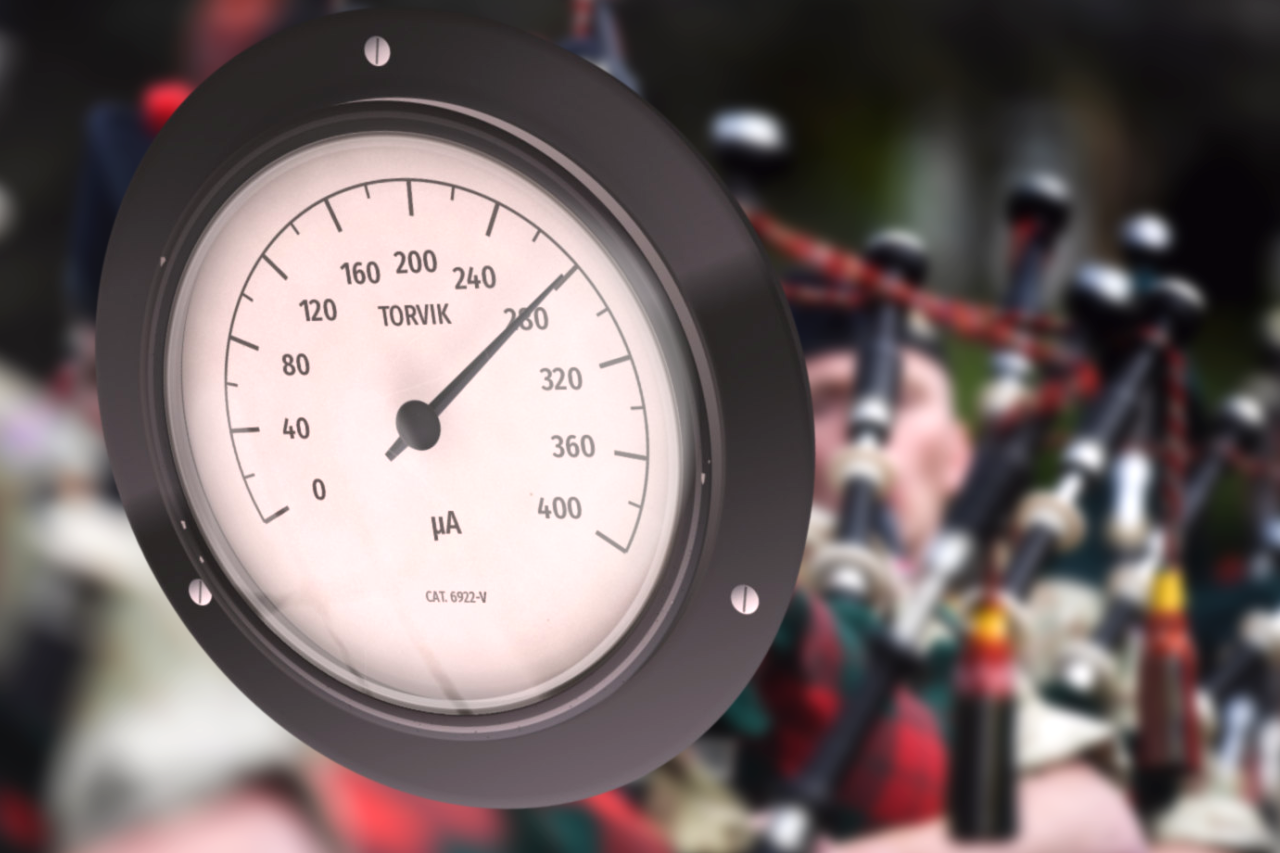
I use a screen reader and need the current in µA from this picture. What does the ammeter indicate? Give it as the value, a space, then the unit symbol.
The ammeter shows 280 µA
